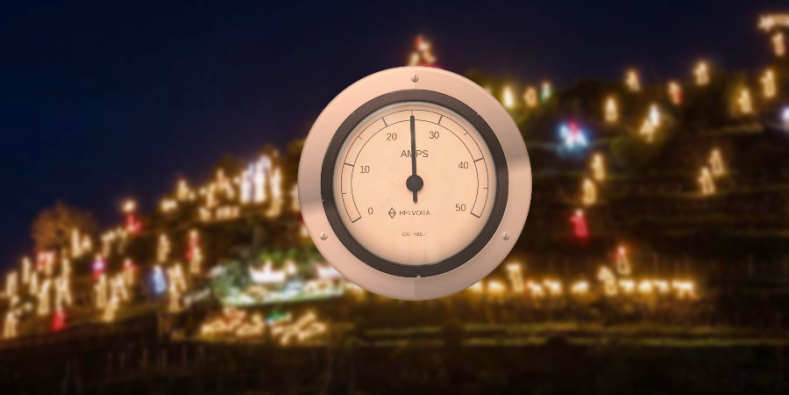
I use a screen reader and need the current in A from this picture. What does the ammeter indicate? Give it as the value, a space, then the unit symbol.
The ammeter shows 25 A
